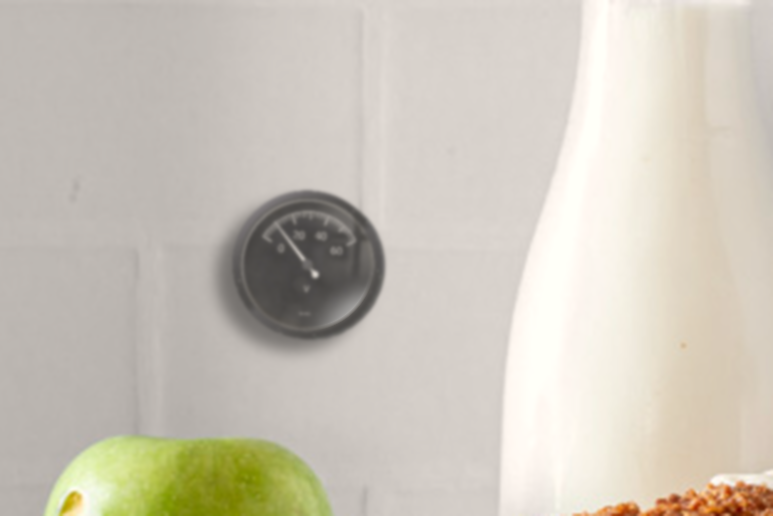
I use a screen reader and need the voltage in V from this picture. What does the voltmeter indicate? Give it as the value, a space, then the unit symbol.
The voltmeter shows 10 V
